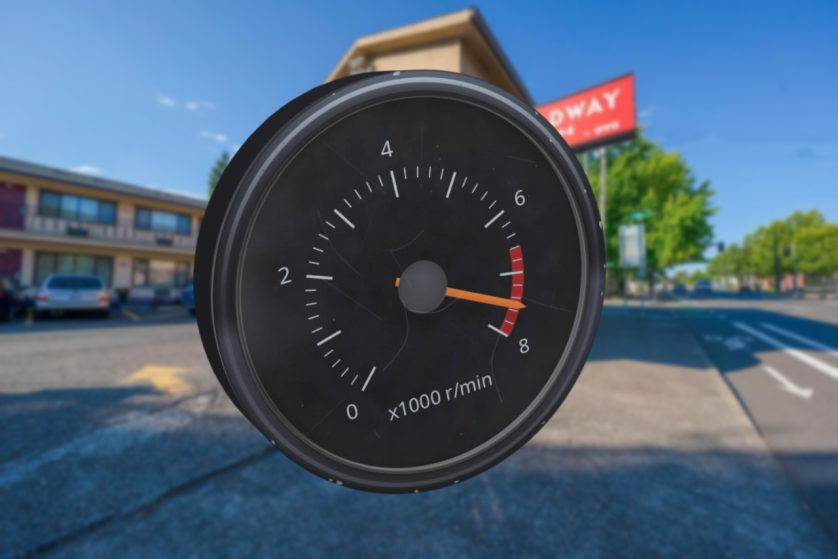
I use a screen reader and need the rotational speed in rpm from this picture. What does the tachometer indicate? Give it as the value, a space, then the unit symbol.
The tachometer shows 7500 rpm
